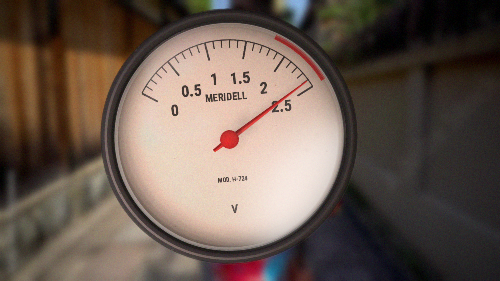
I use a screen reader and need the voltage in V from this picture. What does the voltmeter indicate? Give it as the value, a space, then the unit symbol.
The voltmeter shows 2.4 V
